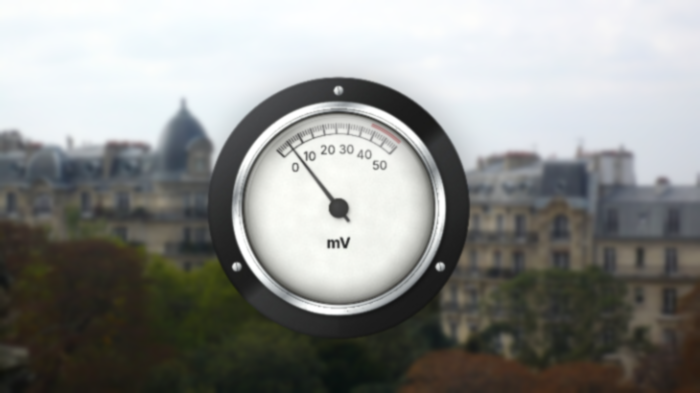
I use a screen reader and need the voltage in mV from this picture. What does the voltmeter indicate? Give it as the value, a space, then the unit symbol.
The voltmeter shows 5 mV
